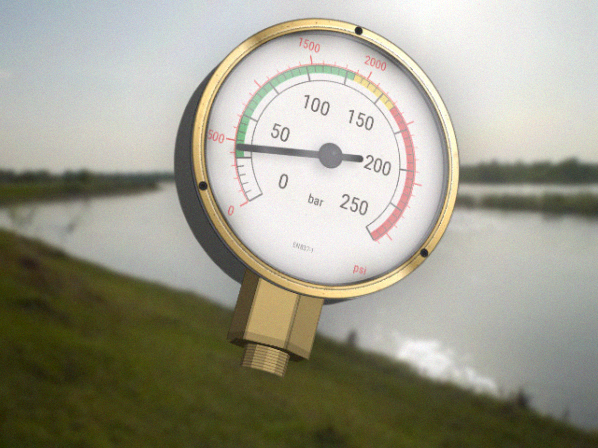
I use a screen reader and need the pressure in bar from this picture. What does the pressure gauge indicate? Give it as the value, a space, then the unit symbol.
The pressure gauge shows 30 bar
